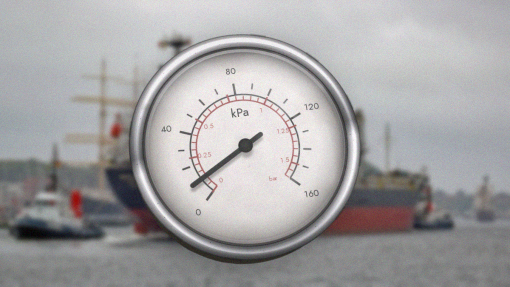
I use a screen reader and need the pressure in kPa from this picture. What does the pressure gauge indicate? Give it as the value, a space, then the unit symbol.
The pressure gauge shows 10 kPa
